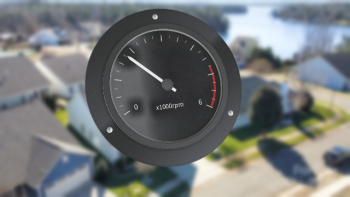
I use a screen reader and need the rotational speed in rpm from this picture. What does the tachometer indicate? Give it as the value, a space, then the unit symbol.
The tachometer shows 1750 rpm
